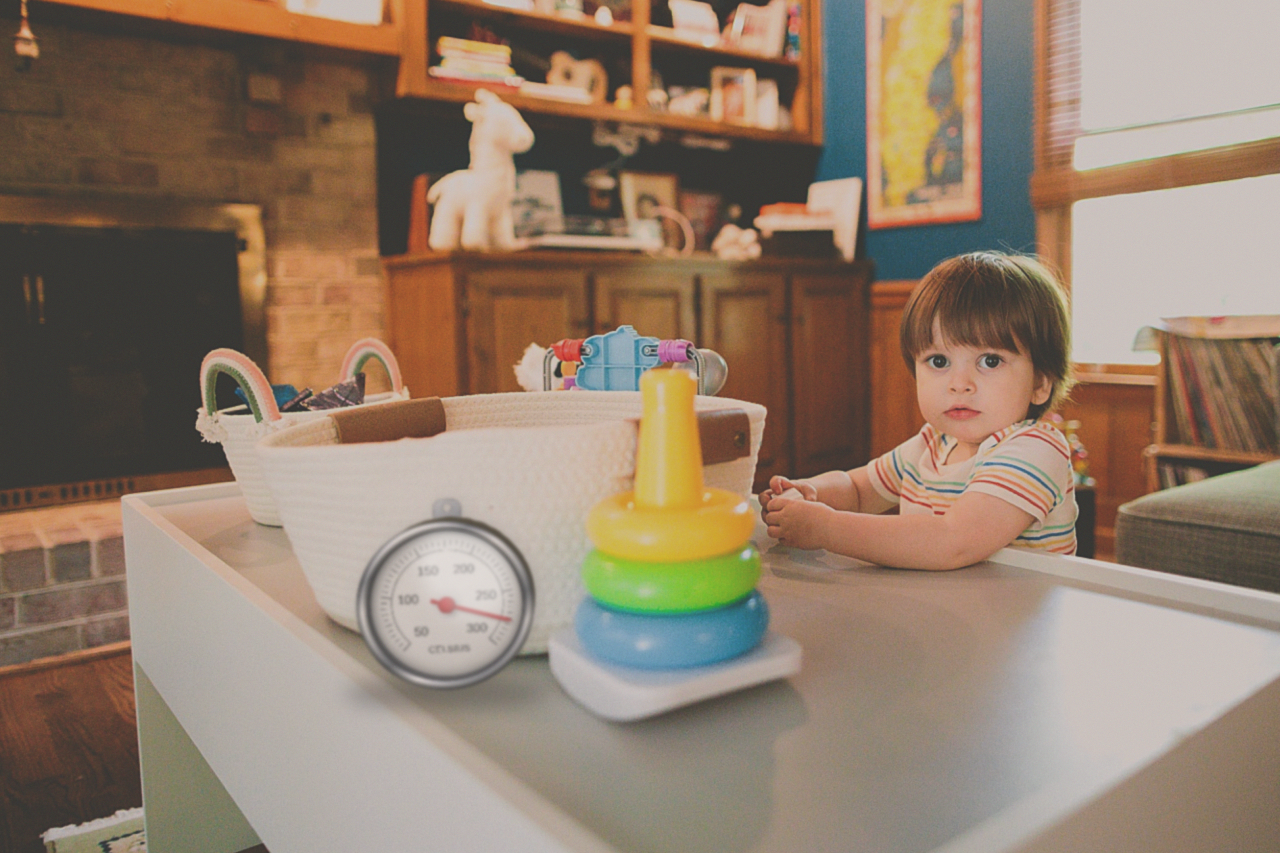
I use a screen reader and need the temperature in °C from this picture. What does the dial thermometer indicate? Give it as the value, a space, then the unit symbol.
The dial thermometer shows 275 °C
